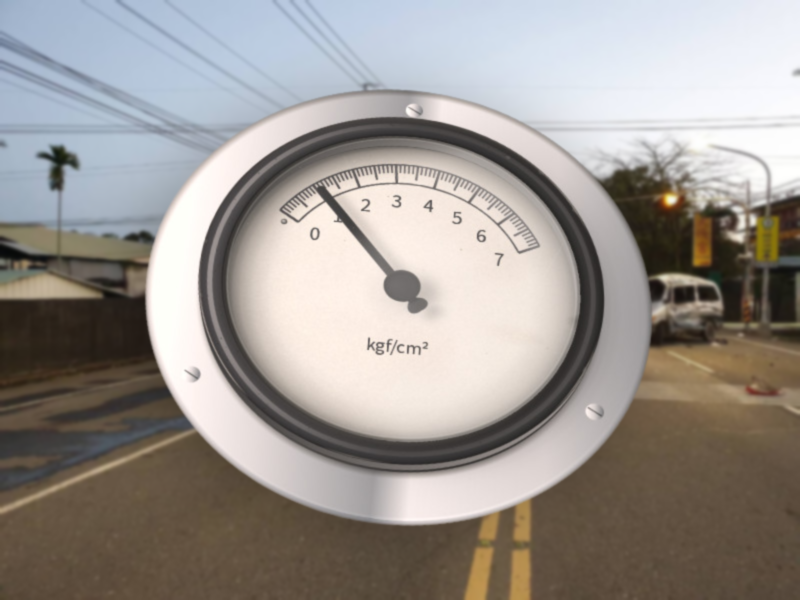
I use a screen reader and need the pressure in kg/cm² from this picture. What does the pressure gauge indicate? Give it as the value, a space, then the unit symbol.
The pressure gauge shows 1 kg/cm²
